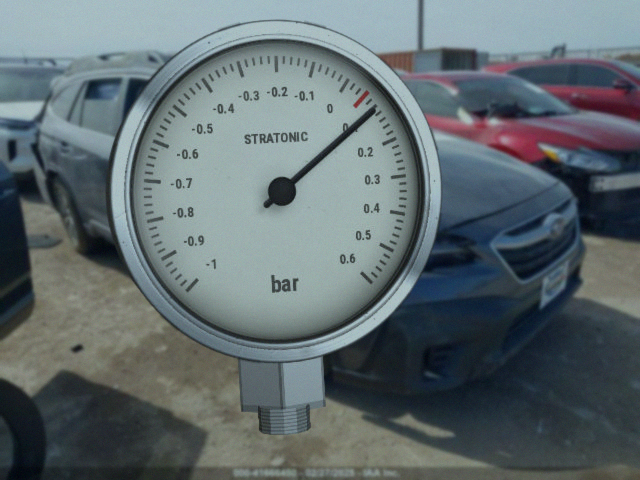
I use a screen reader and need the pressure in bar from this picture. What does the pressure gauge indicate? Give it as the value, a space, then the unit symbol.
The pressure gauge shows 0.1 bar
